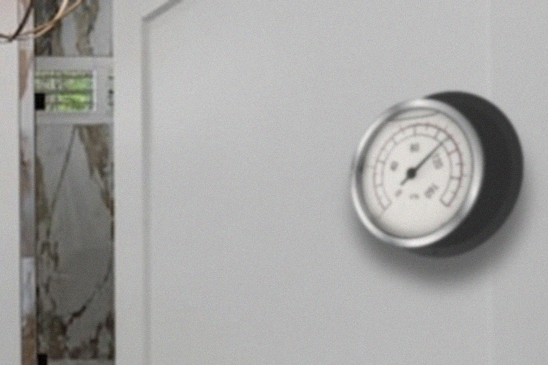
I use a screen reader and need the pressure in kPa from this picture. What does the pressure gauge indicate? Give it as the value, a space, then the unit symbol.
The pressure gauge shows 110 kPa
